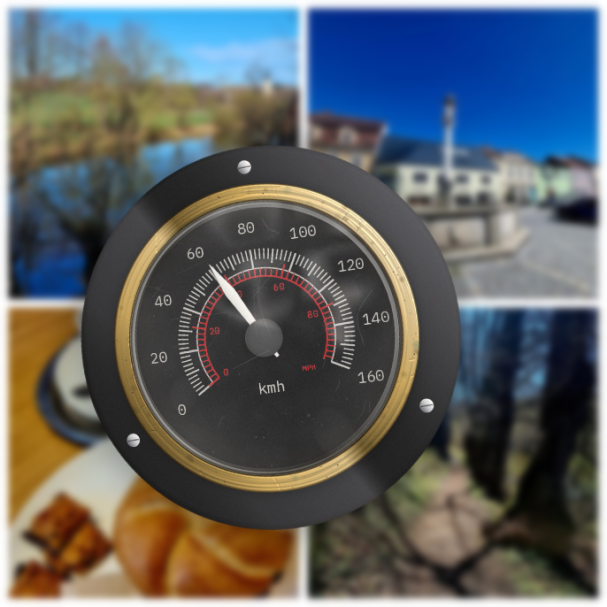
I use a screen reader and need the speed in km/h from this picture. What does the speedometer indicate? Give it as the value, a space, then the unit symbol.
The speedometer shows 62 km/h
